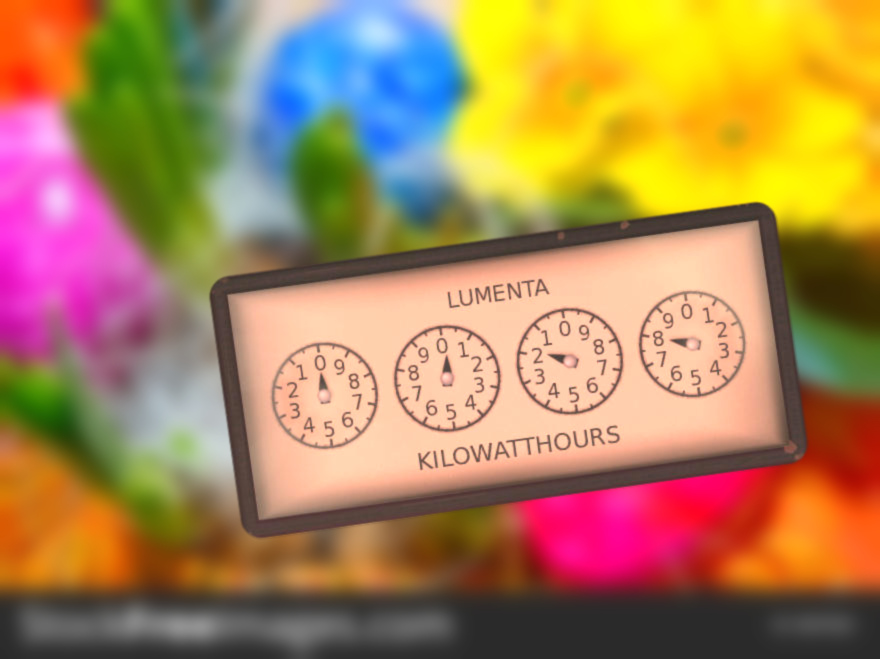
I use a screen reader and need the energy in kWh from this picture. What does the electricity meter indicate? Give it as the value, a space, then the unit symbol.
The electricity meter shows 18 kWh
